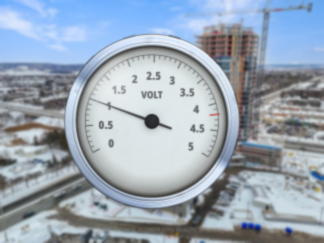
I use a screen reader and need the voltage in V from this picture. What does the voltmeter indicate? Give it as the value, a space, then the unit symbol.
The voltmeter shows 1 V
